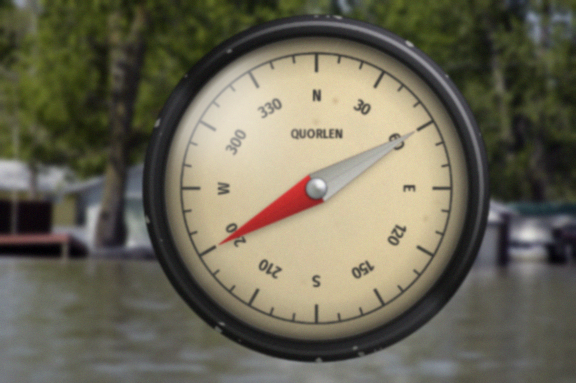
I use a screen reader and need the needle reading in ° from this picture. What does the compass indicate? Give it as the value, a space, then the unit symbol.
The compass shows 240 °
